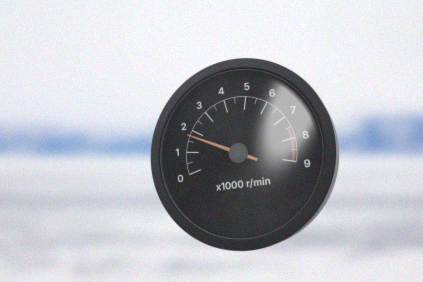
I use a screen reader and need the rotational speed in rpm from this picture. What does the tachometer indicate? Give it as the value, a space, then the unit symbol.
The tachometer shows 1750 rpm
